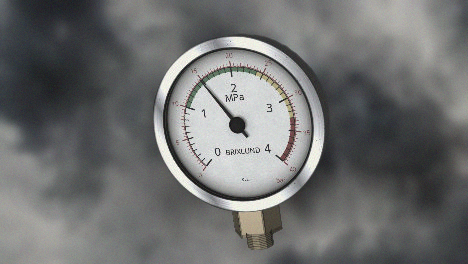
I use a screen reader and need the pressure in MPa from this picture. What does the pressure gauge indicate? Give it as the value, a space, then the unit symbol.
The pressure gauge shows 1.5 MPa
